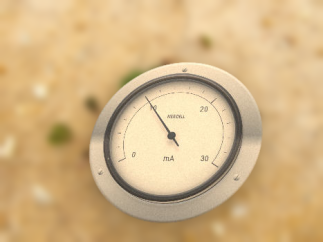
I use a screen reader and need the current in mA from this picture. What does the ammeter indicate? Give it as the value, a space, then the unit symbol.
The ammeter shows 10 mA
